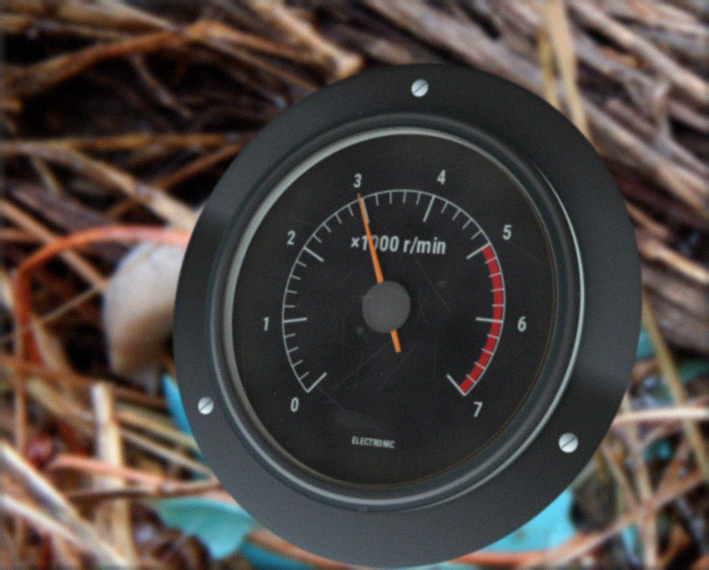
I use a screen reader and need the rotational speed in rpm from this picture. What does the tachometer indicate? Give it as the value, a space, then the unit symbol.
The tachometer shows 3000 rpm
